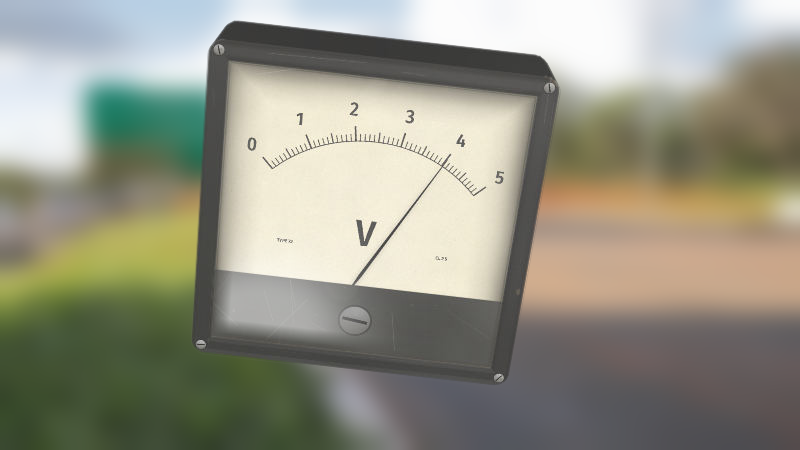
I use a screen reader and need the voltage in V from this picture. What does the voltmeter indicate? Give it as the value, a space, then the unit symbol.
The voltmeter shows 4 V
